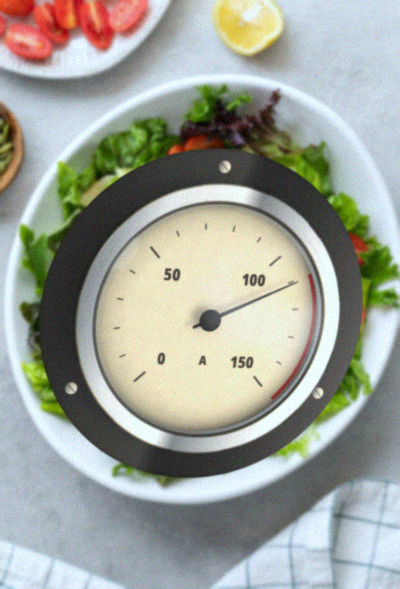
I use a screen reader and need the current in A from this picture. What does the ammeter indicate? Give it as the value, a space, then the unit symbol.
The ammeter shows 110 A
